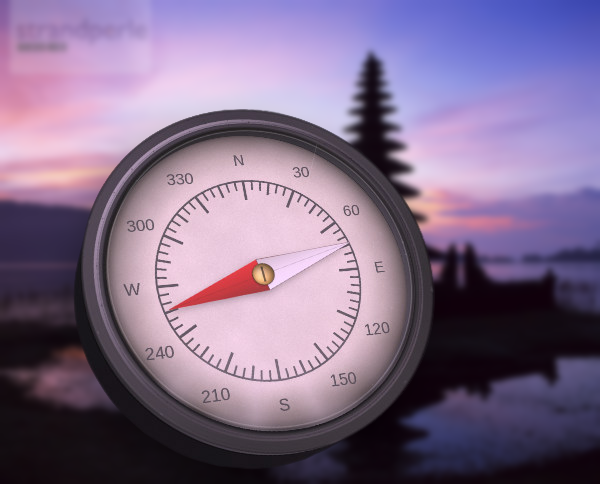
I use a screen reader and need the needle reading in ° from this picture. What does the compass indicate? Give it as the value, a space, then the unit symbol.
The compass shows 255 °
